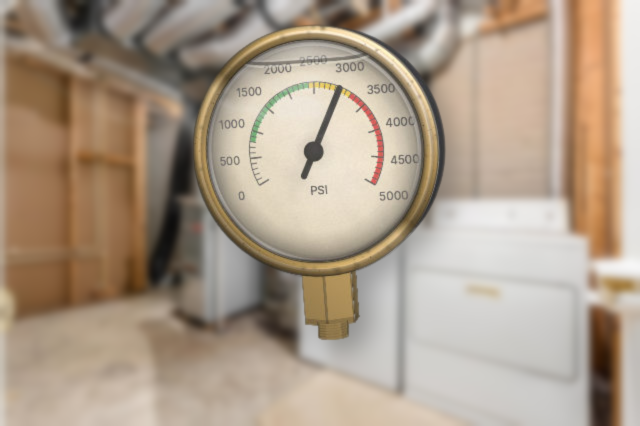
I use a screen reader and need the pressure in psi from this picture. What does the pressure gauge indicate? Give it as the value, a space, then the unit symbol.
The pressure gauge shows 3000 psi
